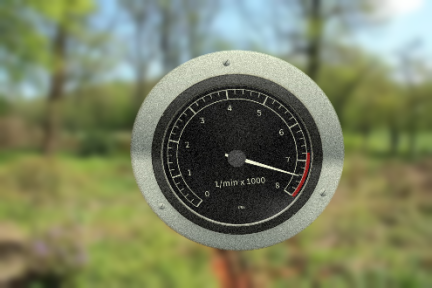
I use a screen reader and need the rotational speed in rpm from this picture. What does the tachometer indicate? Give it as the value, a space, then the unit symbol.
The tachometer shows 7400 rpm
